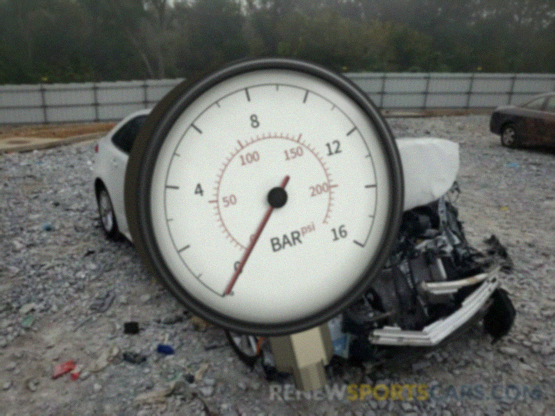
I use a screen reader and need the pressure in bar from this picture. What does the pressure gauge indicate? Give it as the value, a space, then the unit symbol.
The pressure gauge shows 0 bar
